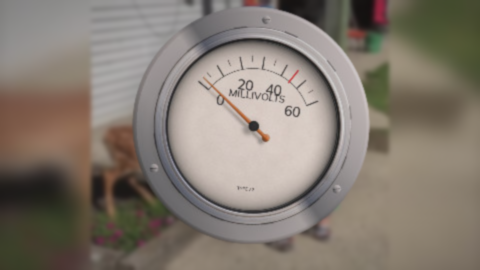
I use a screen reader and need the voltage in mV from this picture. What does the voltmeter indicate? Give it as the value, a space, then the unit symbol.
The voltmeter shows 2.5 mV
